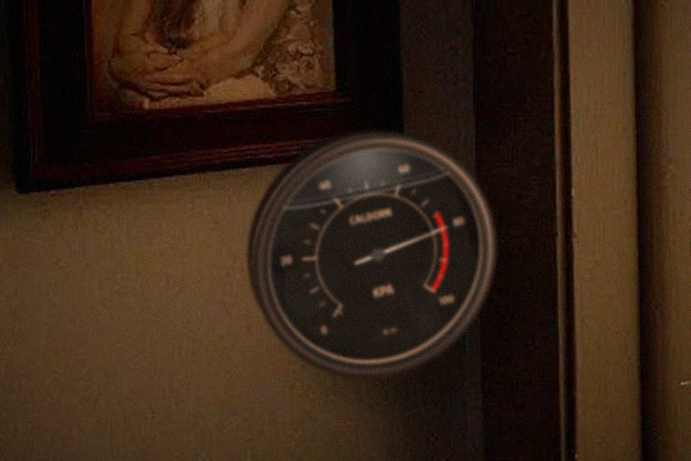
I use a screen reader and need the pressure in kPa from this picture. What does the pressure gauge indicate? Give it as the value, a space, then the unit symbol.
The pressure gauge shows 80 kPa
